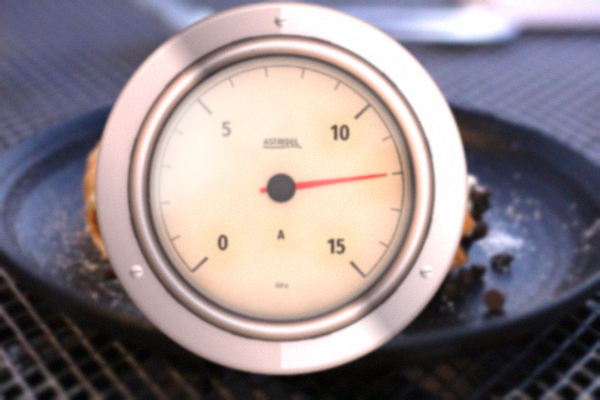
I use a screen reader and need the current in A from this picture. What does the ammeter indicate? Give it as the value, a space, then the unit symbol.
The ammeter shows 12 A
